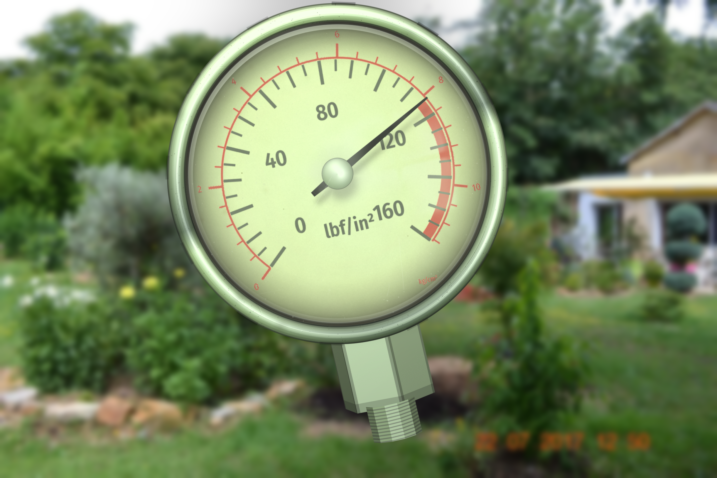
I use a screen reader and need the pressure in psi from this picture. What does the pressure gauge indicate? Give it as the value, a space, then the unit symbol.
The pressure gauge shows 115 psi
